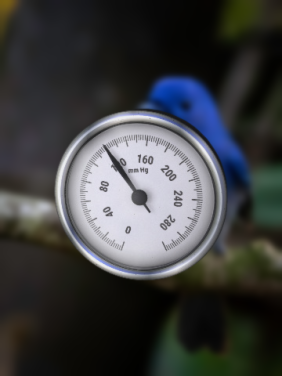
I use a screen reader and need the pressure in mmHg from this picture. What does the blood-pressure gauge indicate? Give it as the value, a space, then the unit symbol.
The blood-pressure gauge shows 120 mmHg
